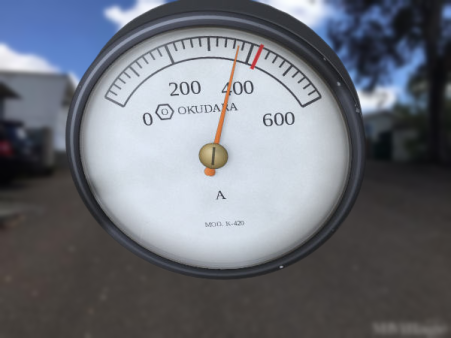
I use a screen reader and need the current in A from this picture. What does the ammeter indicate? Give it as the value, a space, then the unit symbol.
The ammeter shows 370 A
